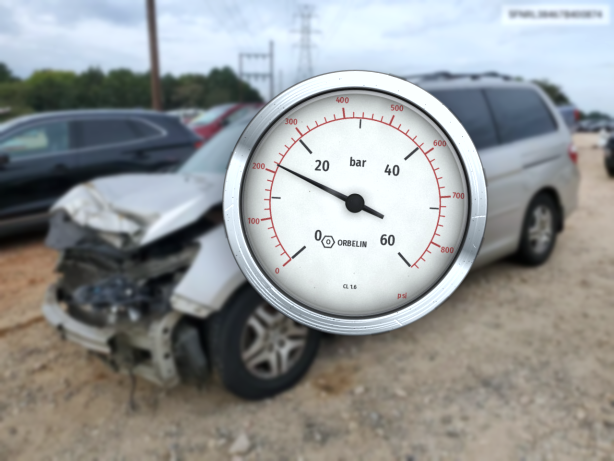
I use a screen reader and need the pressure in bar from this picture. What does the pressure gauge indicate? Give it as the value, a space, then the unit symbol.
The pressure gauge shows 15 bar
